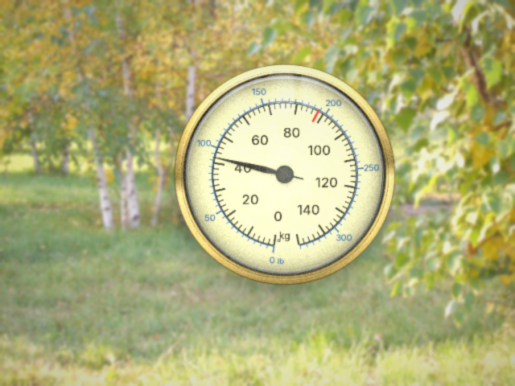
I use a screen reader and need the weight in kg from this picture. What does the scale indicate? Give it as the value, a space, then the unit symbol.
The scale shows 42 kg
